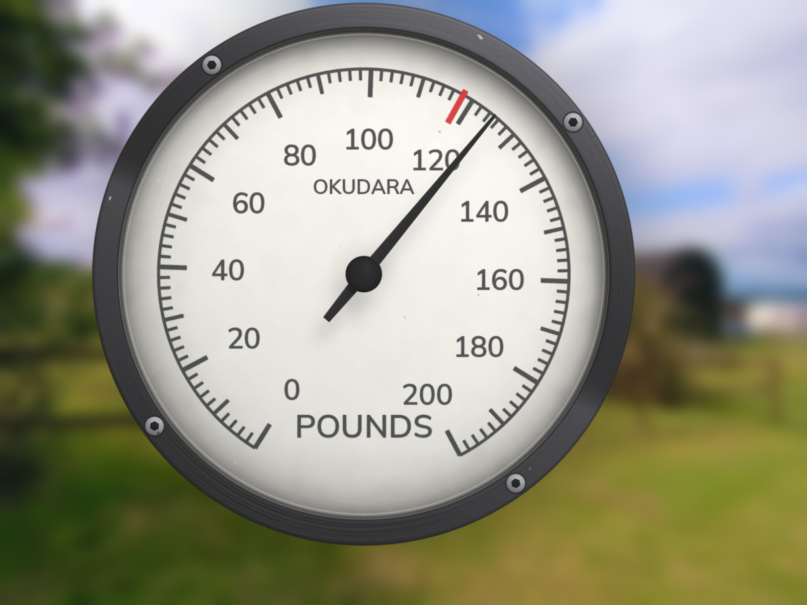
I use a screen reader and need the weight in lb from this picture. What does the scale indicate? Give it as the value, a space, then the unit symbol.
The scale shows 125 lb
